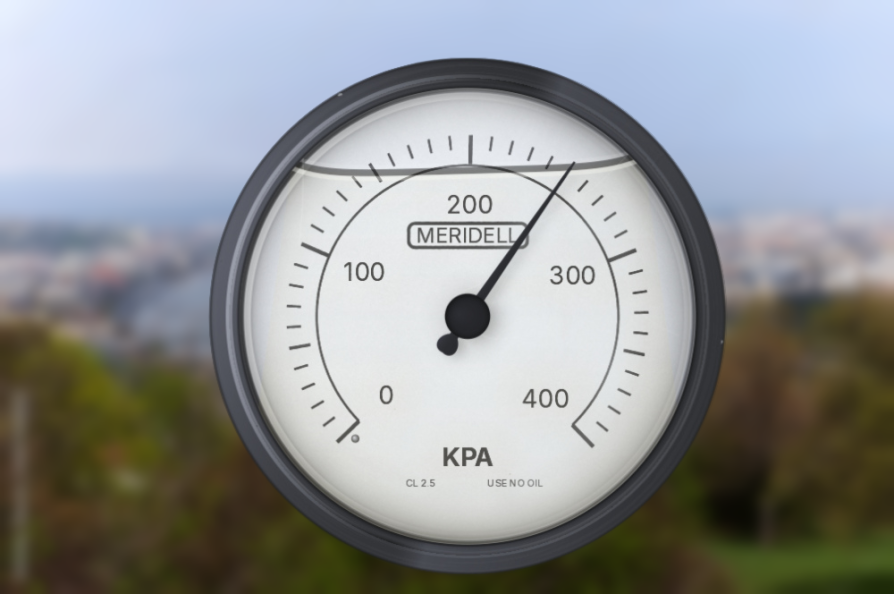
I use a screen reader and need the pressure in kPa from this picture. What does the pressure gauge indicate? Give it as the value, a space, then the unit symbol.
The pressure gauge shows 250 kPa
